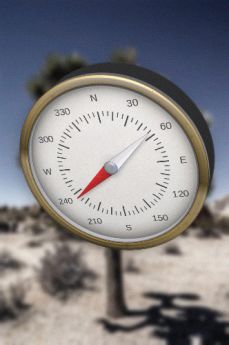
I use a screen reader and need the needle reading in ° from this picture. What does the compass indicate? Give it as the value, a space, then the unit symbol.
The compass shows 235 °
